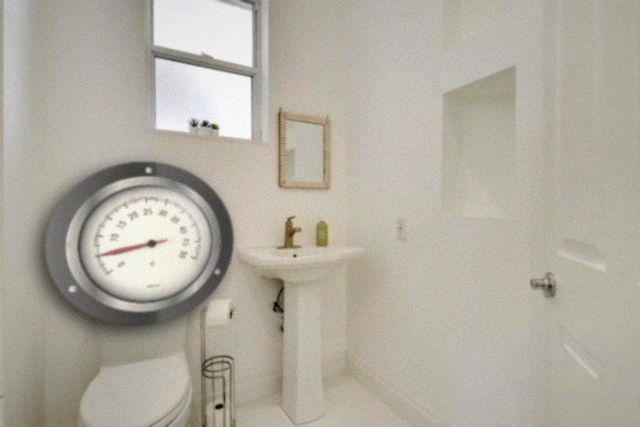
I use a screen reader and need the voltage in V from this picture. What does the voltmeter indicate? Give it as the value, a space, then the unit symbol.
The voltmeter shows 5 V
